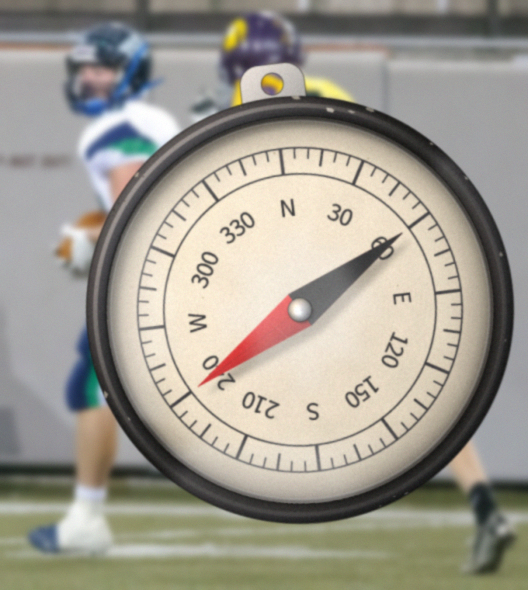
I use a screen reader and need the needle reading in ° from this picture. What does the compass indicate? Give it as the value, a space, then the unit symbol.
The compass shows 240 °
